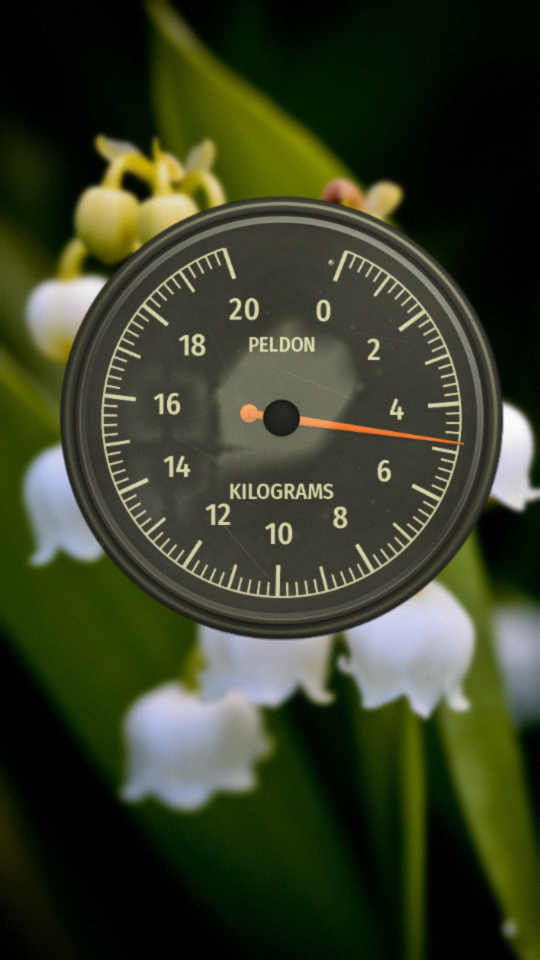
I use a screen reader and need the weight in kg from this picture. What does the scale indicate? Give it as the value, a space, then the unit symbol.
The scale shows 4.8 kg
